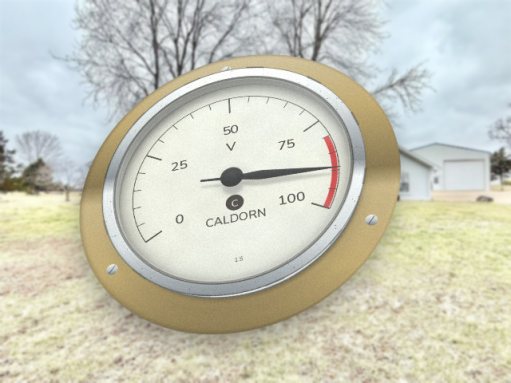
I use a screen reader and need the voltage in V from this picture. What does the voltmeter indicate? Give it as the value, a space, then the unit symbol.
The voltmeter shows 90 V
